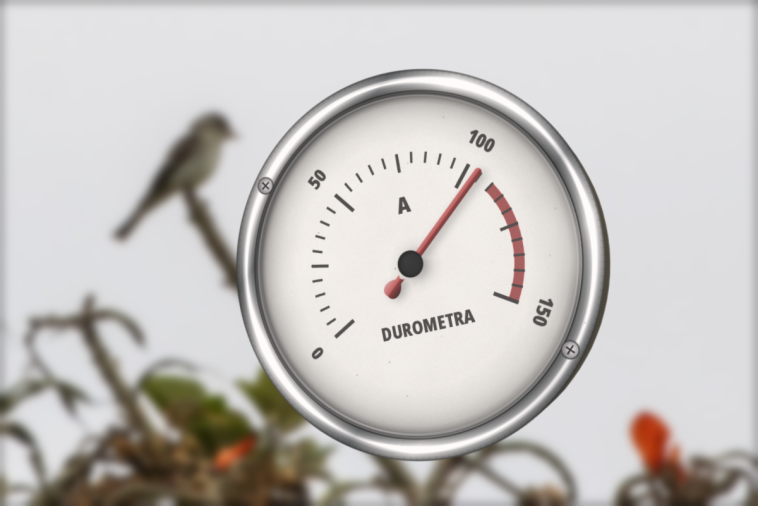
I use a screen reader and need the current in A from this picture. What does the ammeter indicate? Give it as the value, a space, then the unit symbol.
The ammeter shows 105 A
